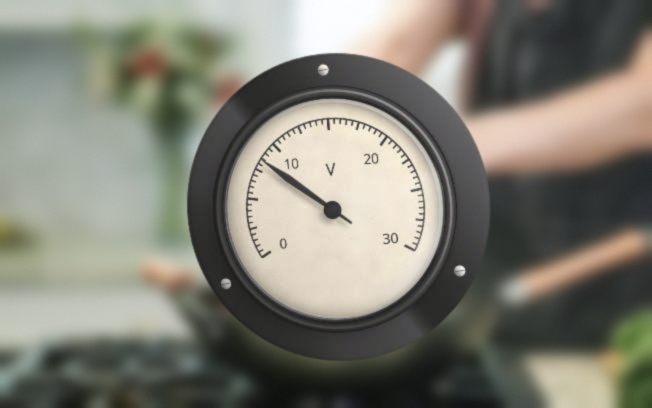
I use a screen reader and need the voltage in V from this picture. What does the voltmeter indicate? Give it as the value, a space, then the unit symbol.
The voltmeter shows 8.5 V
